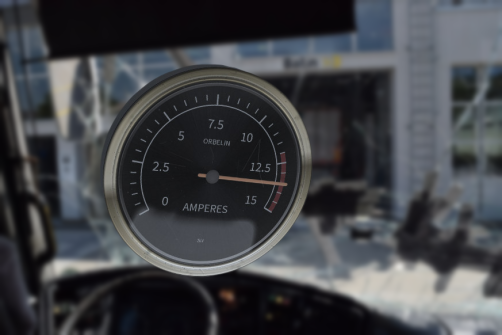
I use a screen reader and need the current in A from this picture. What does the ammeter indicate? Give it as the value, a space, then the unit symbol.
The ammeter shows 13.5 A
